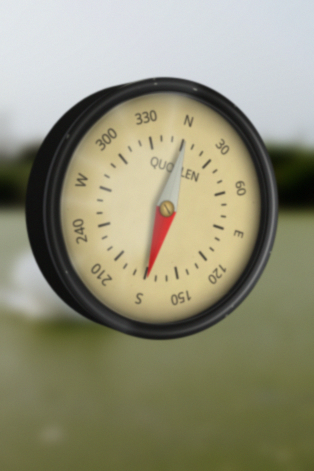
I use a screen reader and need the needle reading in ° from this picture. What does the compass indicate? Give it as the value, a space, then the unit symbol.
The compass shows 180 °
